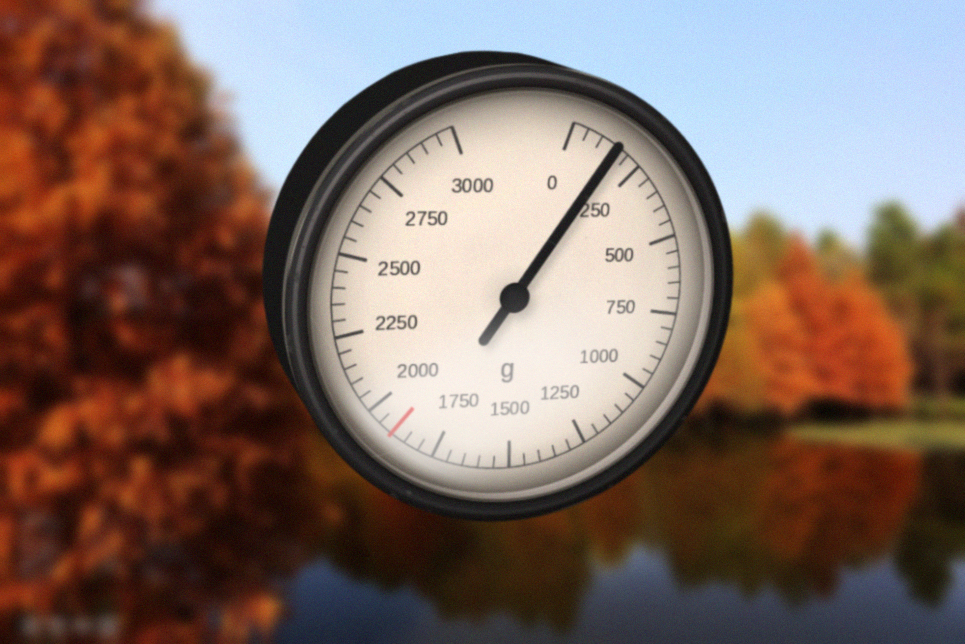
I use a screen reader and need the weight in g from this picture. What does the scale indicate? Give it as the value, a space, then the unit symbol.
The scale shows 150 g
